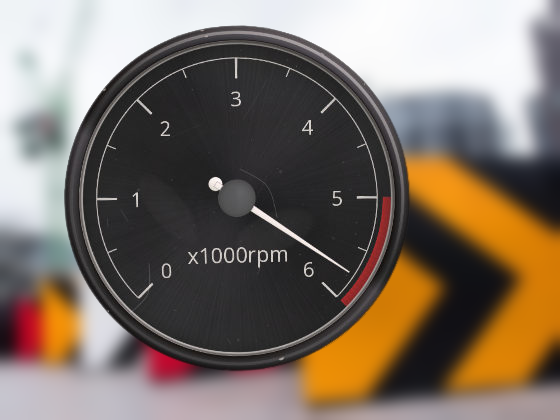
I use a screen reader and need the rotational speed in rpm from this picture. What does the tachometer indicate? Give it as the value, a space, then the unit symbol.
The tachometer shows 5750 rpm
